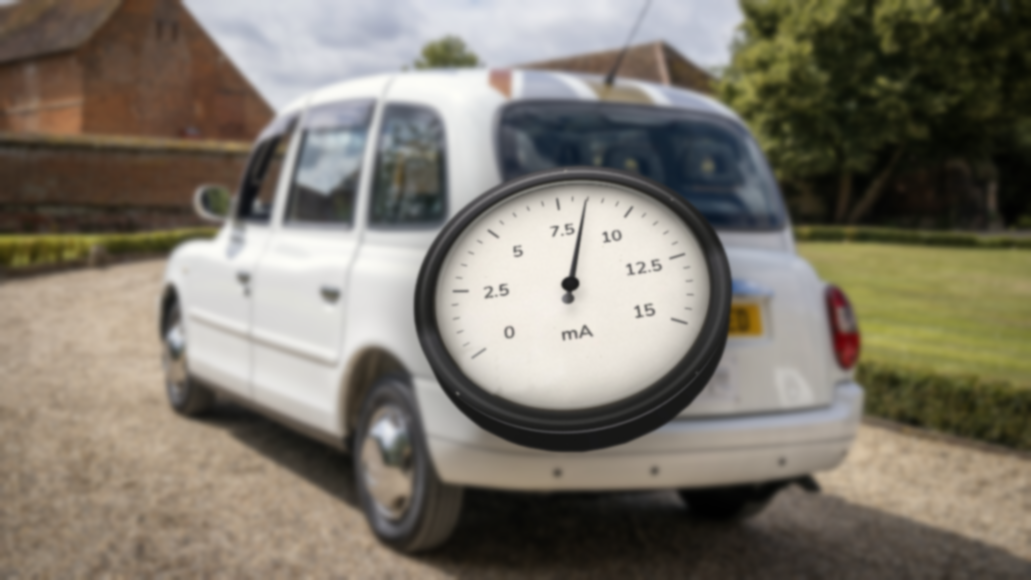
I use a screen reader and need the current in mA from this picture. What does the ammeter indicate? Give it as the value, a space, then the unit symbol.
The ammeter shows 8.5 mA
